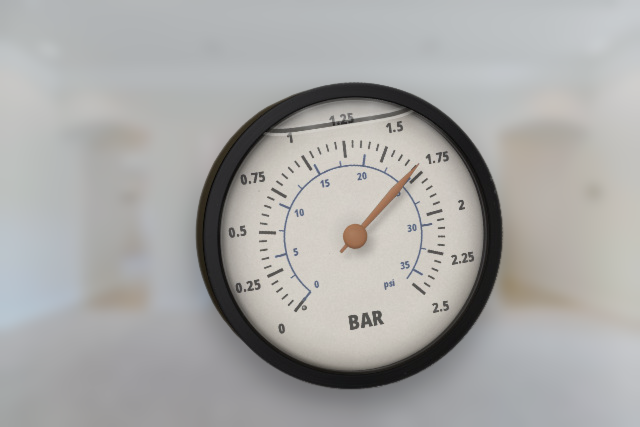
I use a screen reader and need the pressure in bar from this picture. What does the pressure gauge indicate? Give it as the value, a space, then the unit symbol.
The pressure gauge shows 1.7 bar
